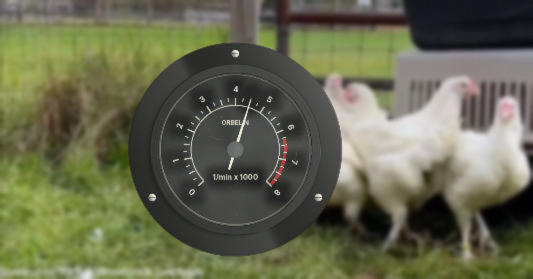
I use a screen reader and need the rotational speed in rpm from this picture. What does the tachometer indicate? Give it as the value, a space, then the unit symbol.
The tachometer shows 4500 rpm
